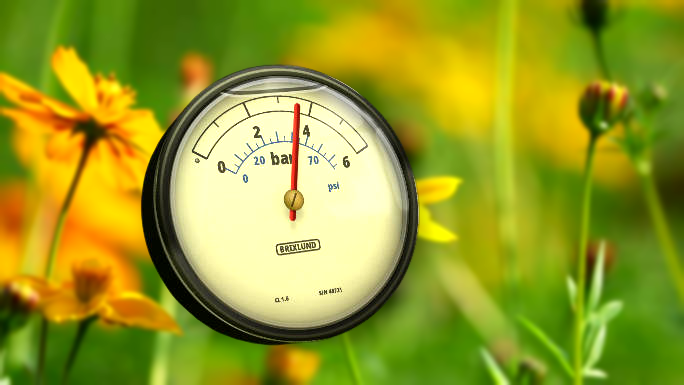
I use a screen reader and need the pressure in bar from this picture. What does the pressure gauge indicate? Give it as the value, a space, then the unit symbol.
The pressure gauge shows 3.5 bar
